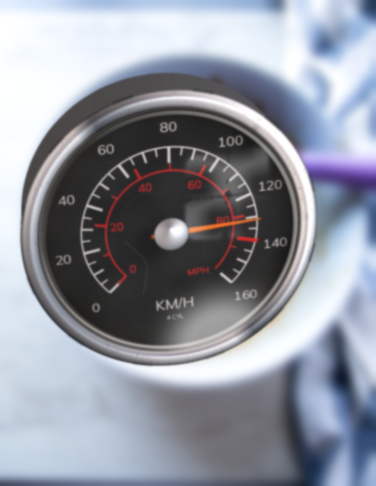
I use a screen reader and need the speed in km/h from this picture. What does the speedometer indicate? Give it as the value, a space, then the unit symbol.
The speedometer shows 130 km/h
